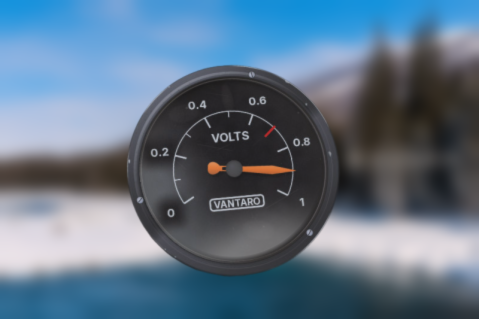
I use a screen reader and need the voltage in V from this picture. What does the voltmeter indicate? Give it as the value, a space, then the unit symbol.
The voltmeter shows 0.9 V
